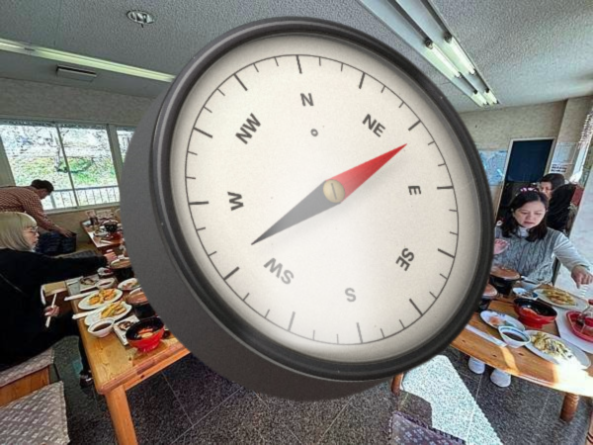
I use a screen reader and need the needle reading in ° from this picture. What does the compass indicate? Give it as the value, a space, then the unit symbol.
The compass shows 65 °
